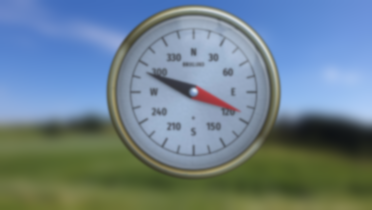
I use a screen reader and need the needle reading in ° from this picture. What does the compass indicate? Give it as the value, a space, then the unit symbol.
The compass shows 112.5 °
